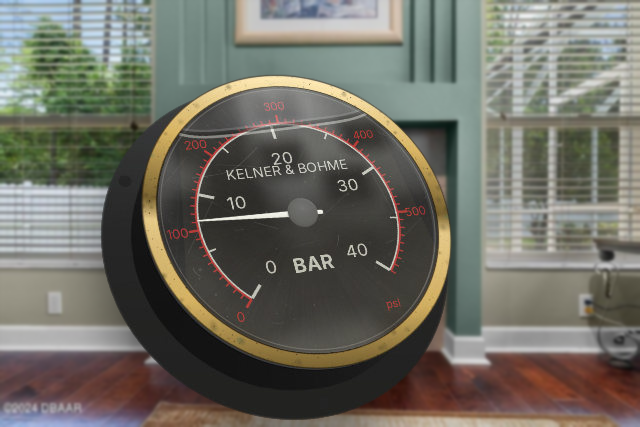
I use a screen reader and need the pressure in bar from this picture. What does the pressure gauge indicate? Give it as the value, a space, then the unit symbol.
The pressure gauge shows 7.5 bar
